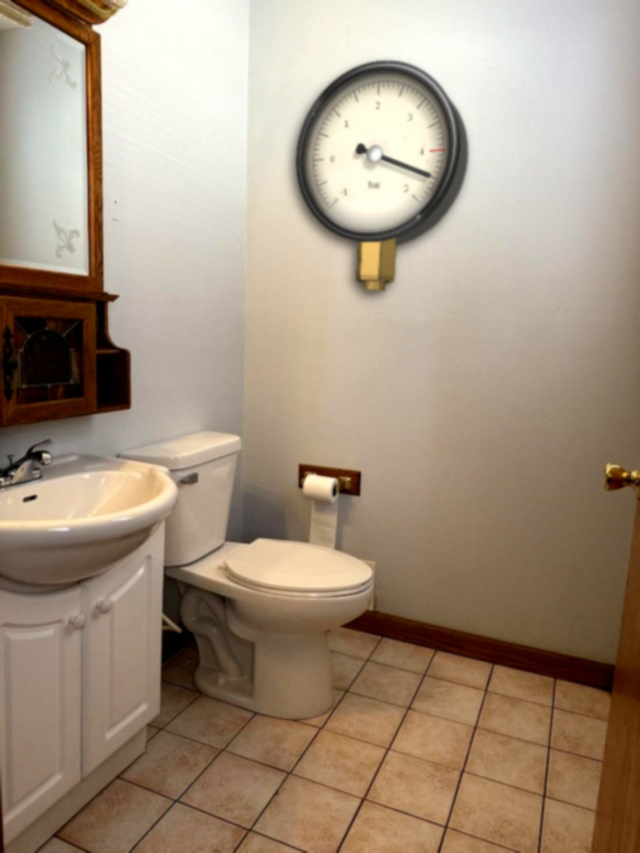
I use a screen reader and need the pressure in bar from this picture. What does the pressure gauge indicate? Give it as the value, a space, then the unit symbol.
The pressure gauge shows 4.5 bar
